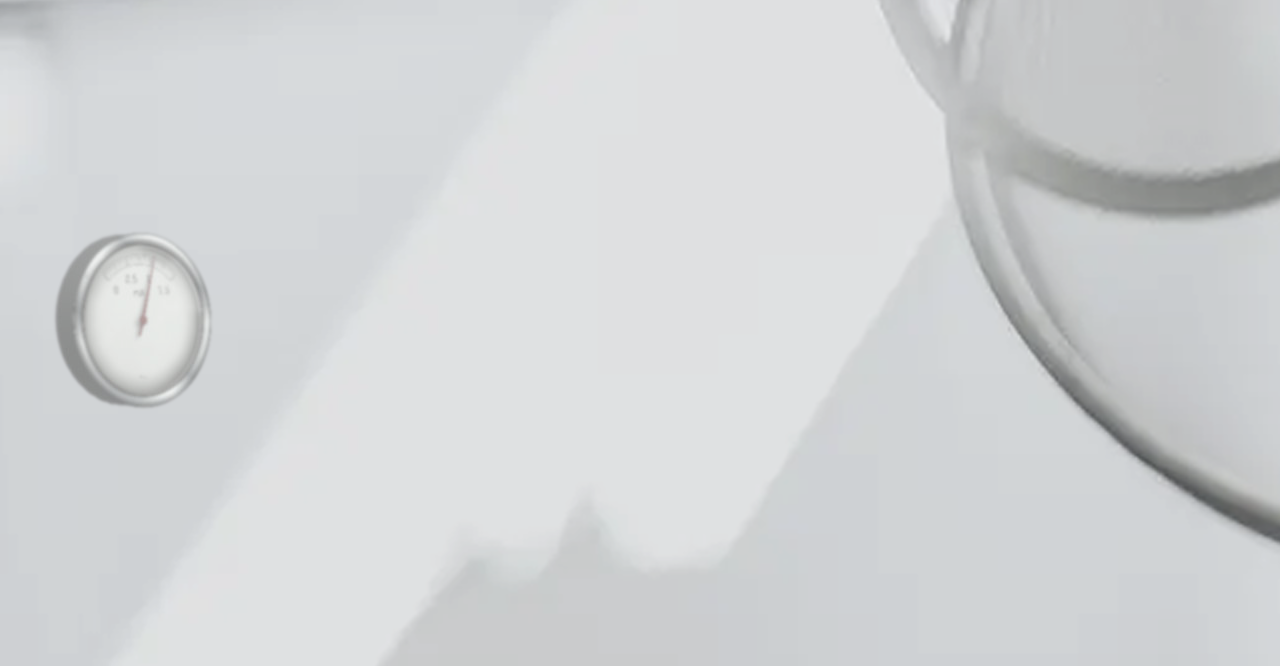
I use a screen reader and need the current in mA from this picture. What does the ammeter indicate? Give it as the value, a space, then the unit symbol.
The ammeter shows 1 mA
